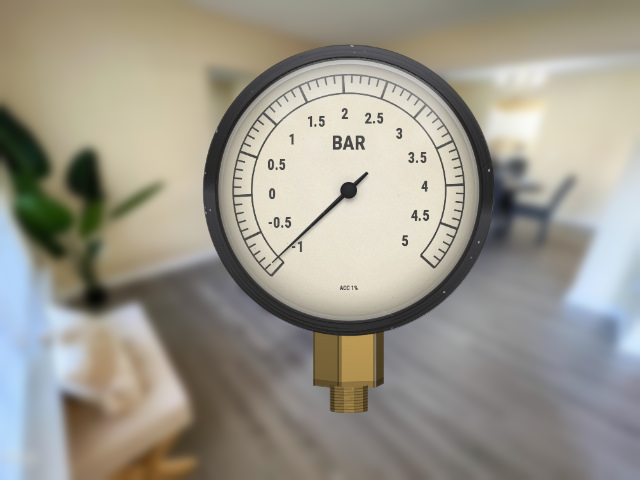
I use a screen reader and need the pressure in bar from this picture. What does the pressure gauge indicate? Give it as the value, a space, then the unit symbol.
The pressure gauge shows -0.9 bar
